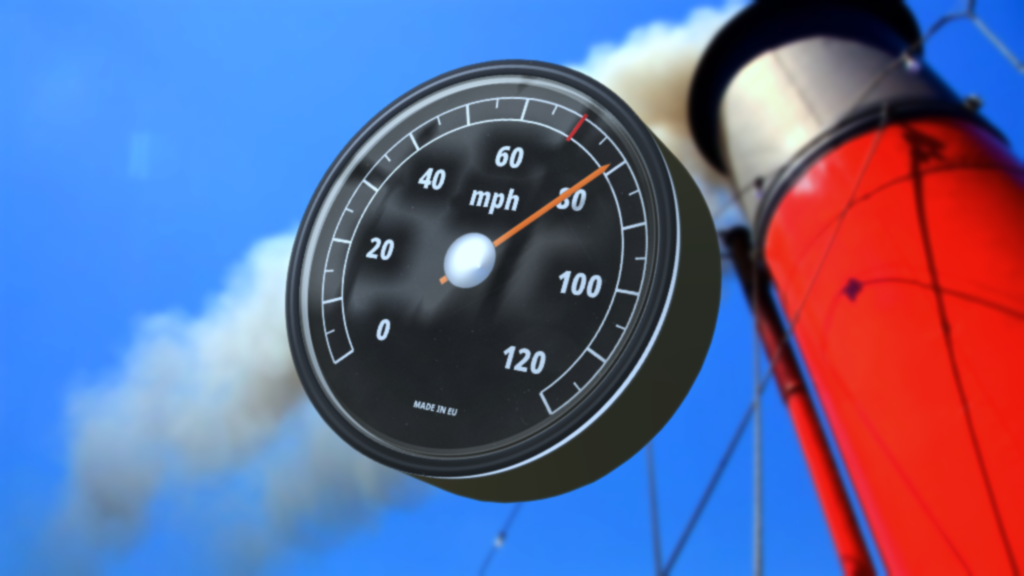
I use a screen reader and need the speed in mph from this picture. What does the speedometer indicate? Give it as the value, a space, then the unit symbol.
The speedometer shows 80 mph
